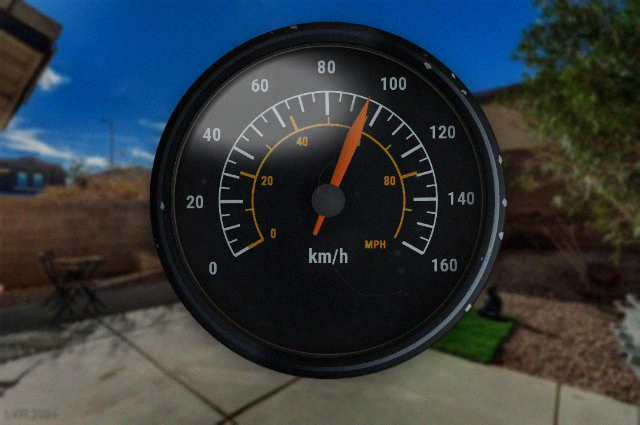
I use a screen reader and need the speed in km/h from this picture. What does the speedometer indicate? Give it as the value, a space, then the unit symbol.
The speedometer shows 95 km/h
